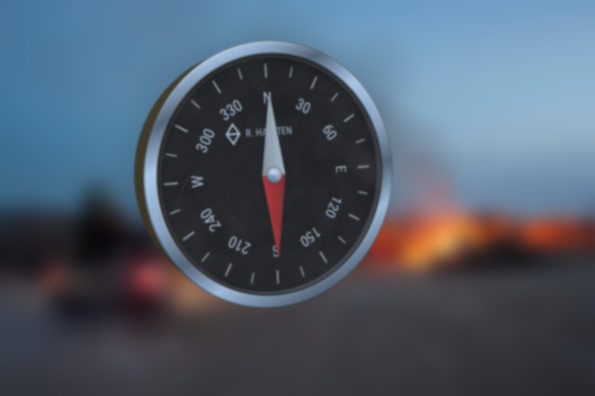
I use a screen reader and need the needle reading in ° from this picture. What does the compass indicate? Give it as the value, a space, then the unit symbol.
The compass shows 180 °
